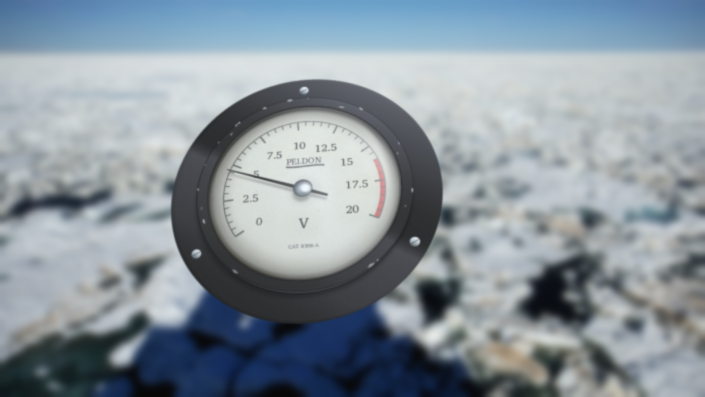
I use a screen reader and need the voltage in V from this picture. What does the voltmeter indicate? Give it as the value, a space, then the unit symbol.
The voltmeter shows 4.5 V
